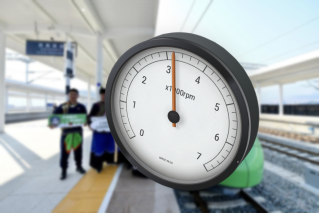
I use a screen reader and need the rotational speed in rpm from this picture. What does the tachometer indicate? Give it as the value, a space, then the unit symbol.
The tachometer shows 3200 rpm
